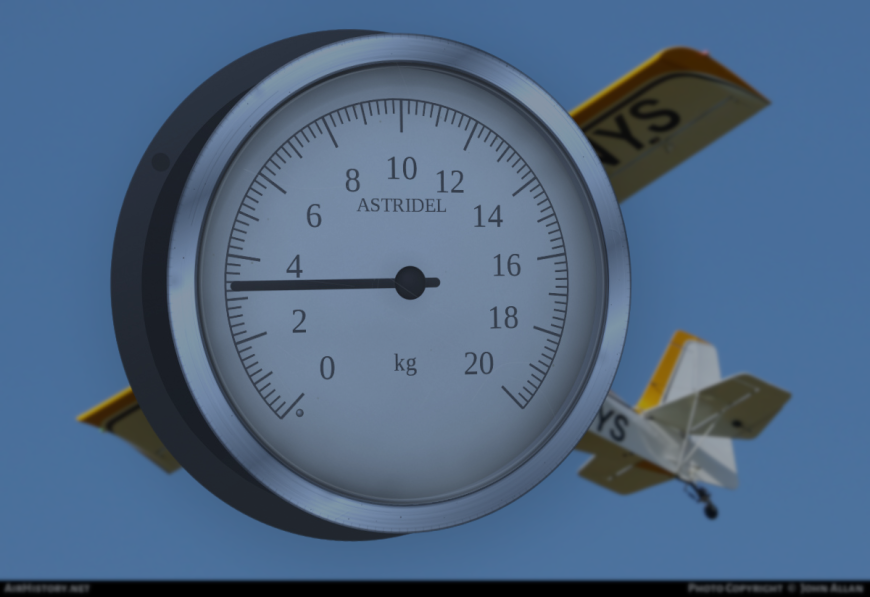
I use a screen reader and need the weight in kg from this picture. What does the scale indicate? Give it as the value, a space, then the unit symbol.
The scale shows 3.3 kg
